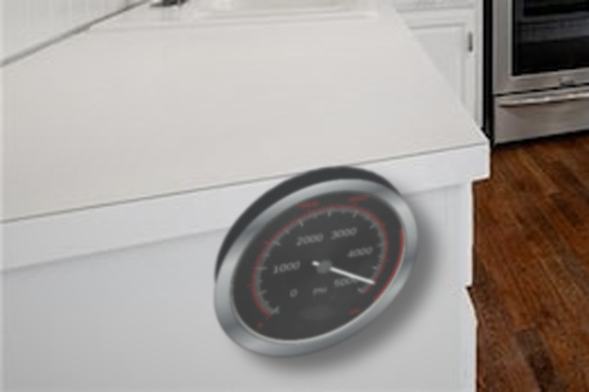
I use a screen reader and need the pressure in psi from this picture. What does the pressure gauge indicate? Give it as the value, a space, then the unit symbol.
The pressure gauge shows 4750 psi
